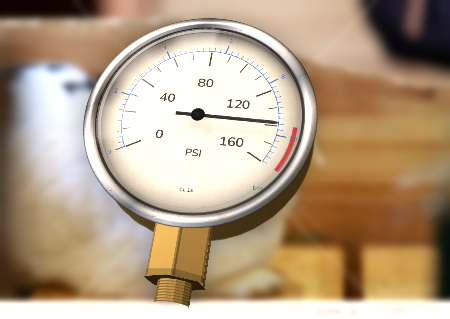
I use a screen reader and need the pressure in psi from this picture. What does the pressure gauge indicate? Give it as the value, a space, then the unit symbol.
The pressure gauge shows 140 psi
